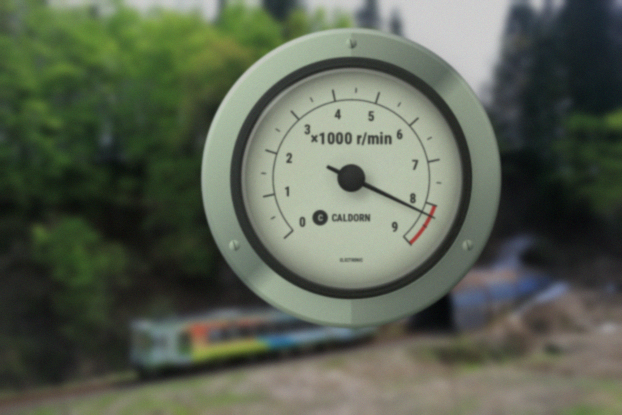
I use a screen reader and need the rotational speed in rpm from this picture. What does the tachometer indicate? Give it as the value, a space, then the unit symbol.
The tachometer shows 8250 rpm
